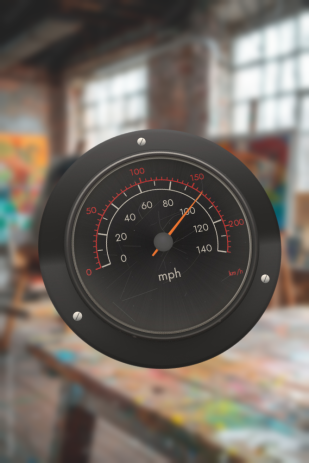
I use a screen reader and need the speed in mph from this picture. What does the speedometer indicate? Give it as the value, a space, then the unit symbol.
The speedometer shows 100 mph
